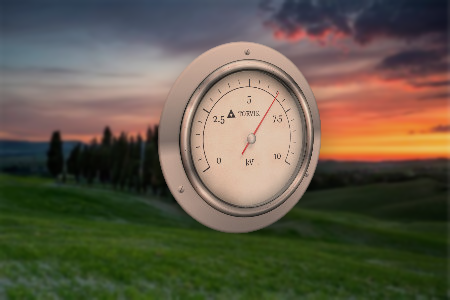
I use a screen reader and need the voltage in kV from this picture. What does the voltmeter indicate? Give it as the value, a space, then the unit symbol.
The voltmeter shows 6.5 kV
